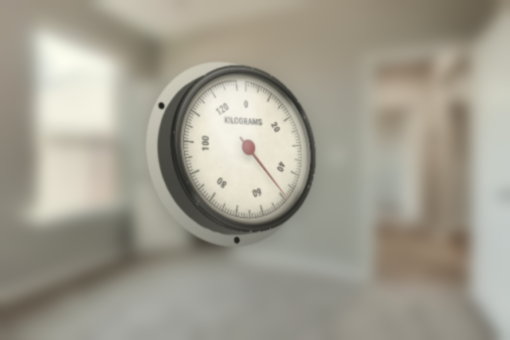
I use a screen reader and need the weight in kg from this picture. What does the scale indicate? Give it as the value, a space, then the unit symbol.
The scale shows 50 kg
